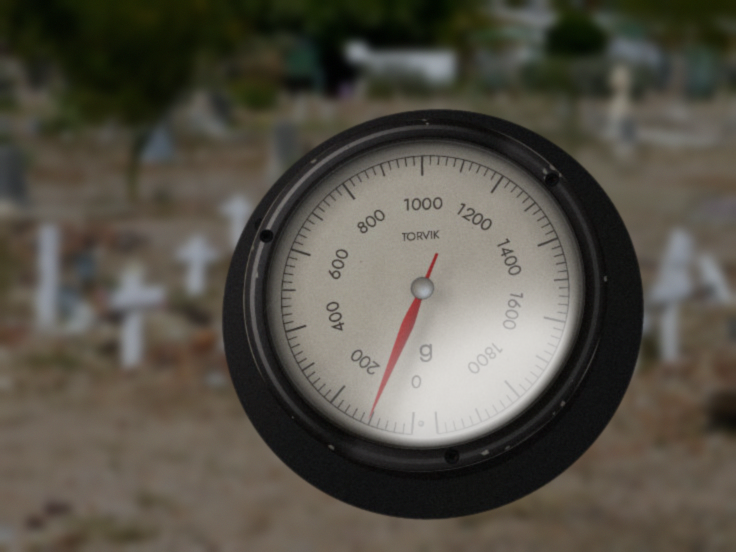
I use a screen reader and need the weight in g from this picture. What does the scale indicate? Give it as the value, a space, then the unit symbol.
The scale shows 100 g
